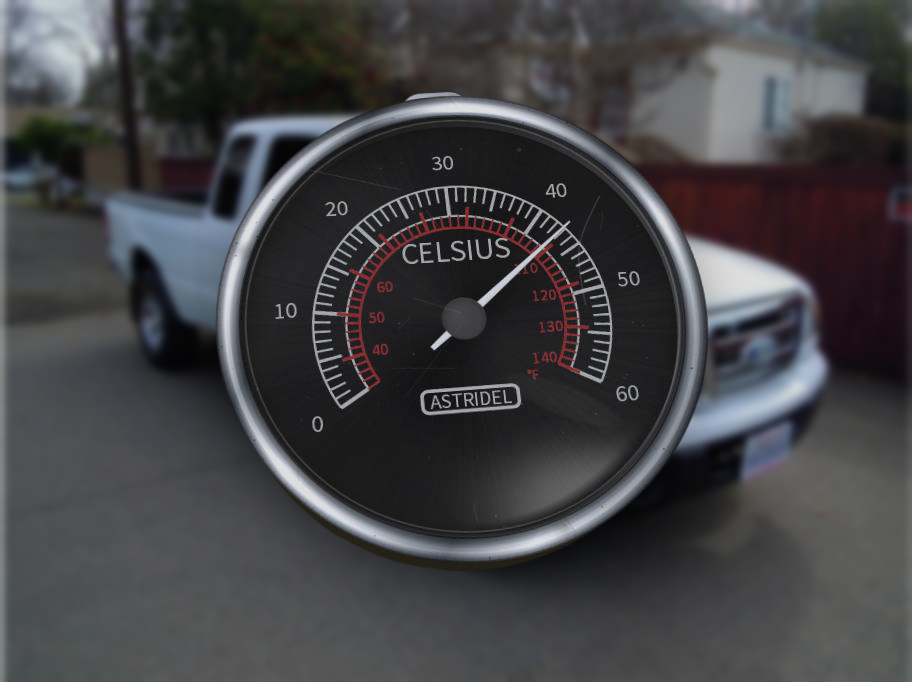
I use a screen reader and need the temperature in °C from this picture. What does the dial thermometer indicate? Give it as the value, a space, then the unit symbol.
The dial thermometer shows 43 °C
